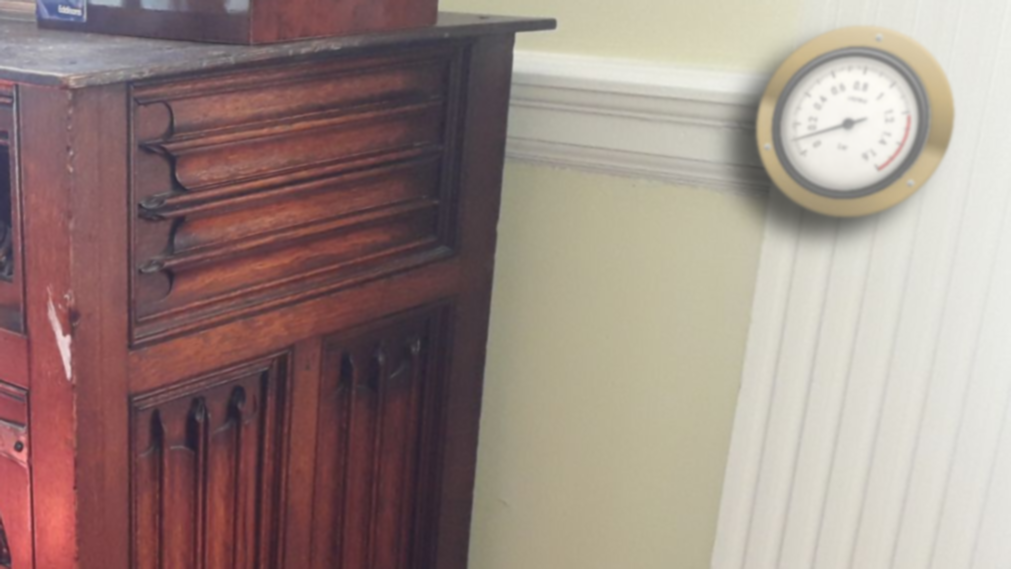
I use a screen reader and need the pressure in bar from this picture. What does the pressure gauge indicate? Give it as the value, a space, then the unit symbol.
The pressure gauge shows 0.1 bar
